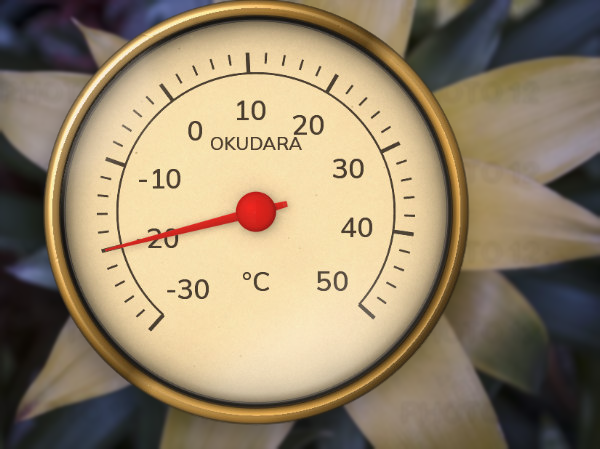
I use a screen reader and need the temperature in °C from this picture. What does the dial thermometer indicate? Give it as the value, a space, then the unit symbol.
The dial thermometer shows -20 °C
